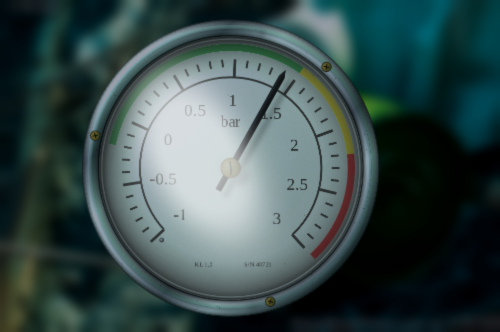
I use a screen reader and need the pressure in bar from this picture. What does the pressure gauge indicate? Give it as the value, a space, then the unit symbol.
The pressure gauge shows 1.4 bar
